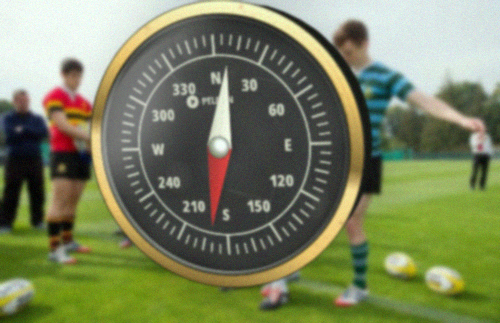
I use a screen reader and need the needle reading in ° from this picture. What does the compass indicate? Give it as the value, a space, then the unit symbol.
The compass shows 190 °
